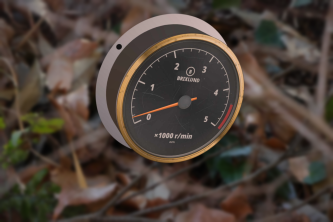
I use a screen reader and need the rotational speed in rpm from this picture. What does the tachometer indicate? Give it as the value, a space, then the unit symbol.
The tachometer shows 200 rpm
